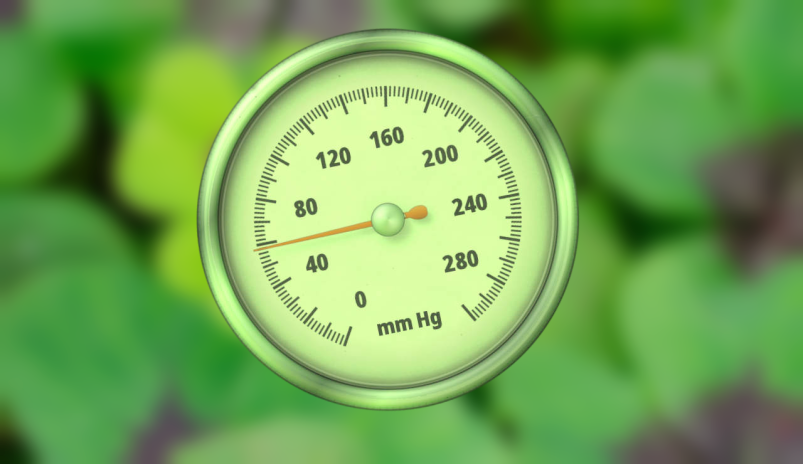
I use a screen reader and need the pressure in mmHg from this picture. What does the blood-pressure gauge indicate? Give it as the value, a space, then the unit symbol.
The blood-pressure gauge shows 58 mmHg
